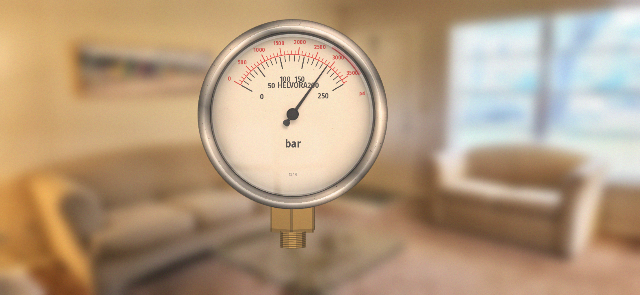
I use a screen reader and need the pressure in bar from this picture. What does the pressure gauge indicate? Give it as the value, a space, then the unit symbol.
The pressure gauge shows 200 bar
